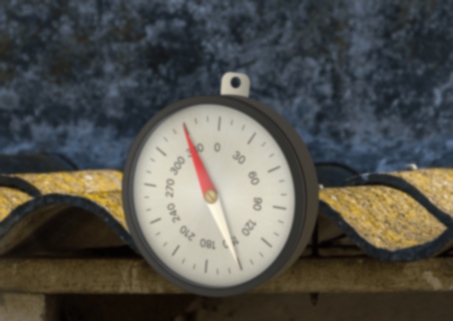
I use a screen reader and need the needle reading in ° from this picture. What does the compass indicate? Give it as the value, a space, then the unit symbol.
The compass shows 330 °
